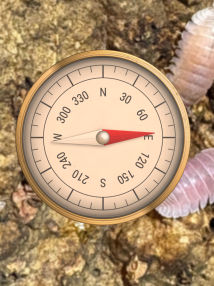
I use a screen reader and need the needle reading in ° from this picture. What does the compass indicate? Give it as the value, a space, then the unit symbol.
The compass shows 85 °
